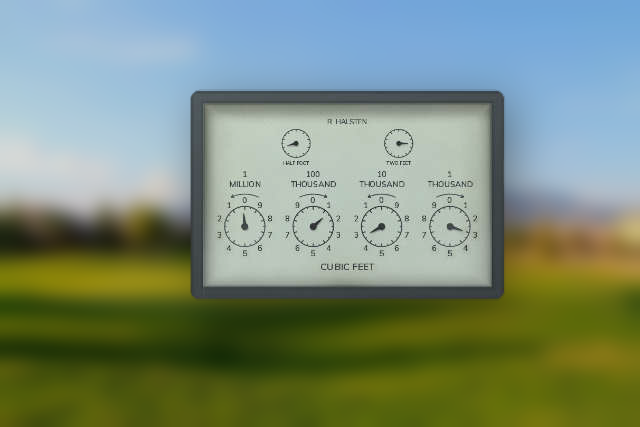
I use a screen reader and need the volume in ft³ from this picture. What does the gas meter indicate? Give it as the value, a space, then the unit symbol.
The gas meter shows 13300 ft³
